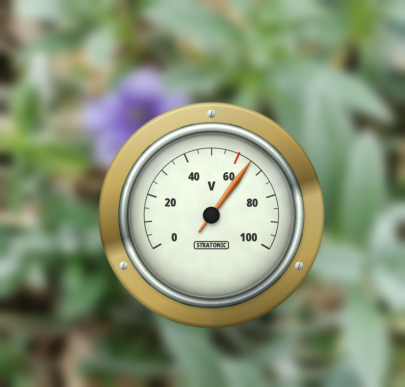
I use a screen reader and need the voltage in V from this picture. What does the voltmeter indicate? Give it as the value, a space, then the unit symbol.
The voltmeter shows 65 V
